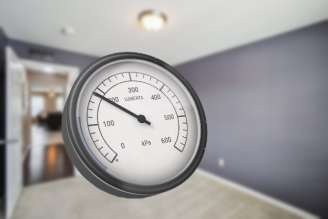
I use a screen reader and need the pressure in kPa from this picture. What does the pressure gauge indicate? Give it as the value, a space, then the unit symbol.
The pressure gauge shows 180 kPa
